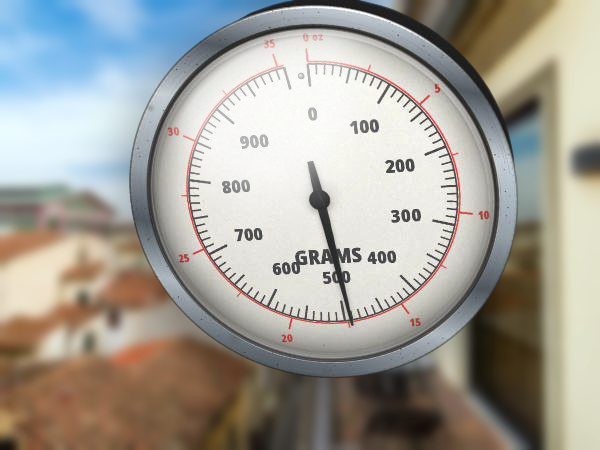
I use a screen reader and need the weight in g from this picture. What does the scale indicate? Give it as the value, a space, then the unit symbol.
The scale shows 490 g
